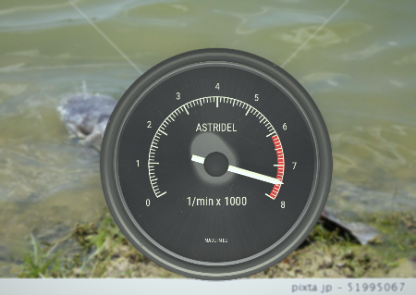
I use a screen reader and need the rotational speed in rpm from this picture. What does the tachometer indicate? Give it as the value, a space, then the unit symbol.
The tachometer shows 7500 rpm
